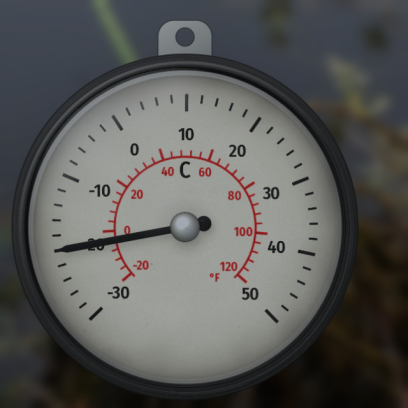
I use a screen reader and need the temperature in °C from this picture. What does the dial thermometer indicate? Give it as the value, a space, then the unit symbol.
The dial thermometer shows -20 °C
